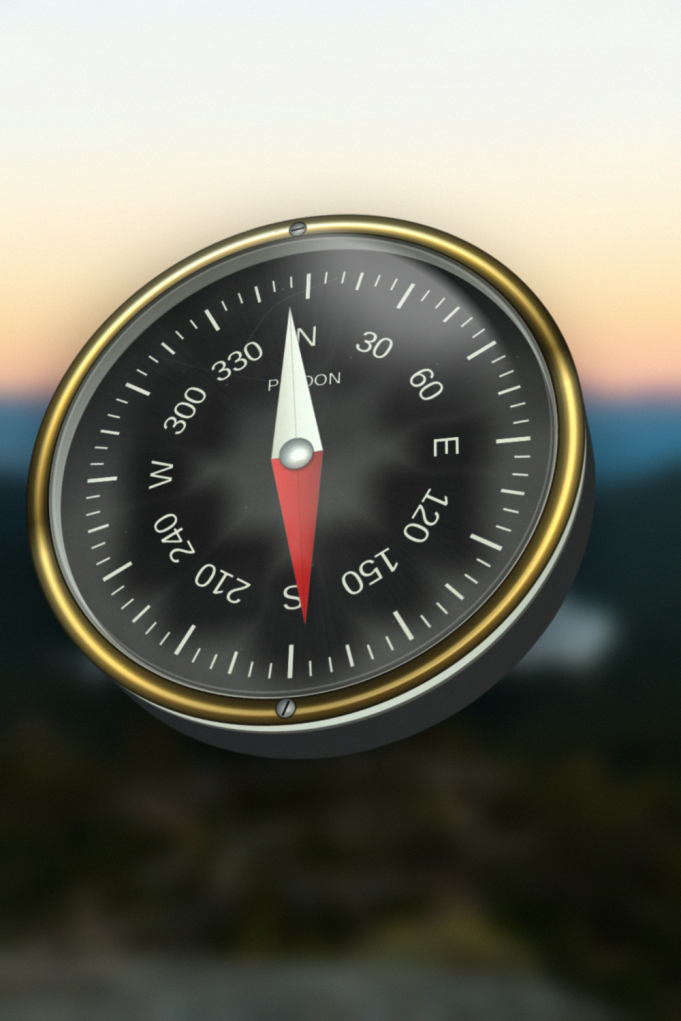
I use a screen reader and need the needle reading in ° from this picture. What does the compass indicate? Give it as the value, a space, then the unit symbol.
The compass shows 175 °
